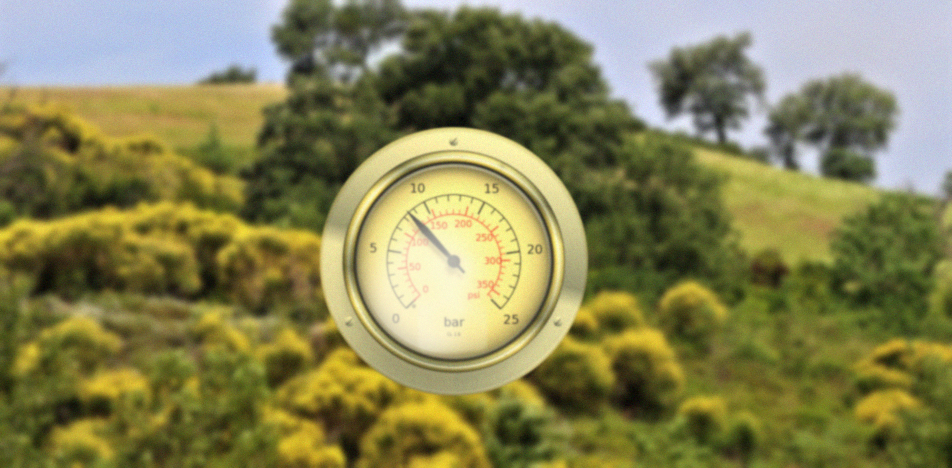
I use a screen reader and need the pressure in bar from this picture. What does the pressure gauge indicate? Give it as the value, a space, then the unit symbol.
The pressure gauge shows 8.5 bar
